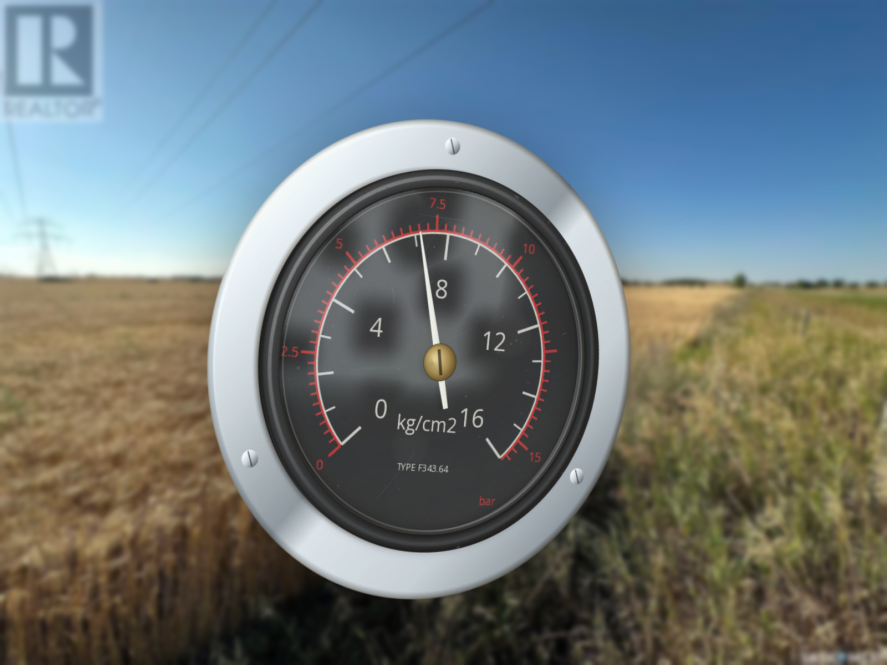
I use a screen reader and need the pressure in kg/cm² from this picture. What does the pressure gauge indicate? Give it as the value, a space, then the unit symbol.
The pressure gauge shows 7 kg/cm²
